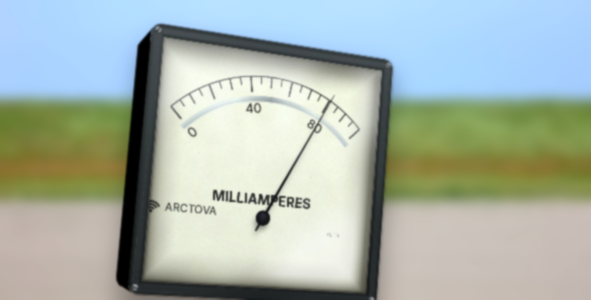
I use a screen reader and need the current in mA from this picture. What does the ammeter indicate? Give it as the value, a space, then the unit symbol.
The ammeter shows 80 mA
